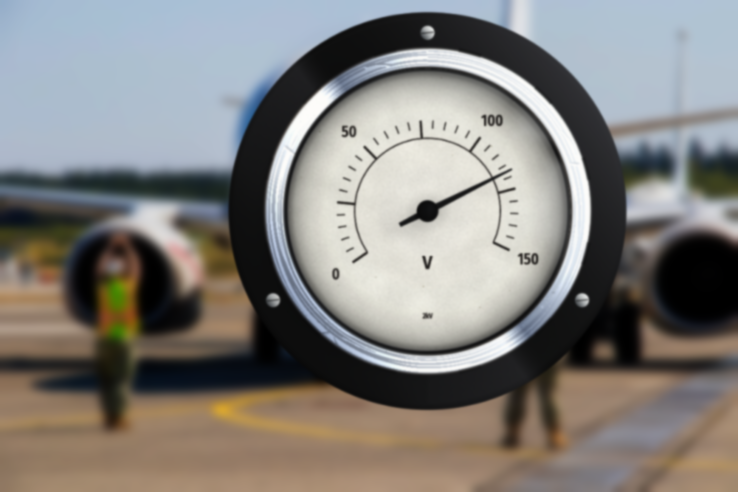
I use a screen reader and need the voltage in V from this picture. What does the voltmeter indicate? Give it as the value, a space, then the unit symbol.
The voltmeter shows 117.5 V
